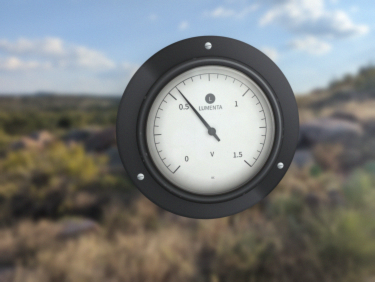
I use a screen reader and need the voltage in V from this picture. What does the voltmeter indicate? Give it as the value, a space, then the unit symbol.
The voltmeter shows 0.55 V
